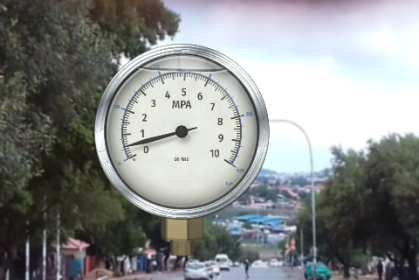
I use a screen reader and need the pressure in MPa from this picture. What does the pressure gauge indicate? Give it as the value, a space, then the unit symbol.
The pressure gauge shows 0.5 MPa
